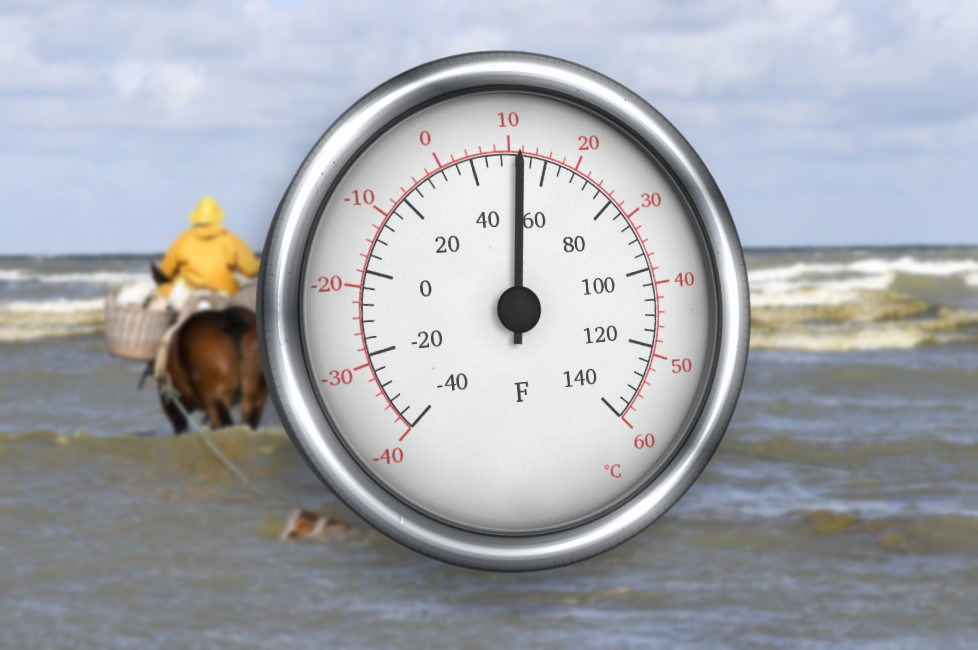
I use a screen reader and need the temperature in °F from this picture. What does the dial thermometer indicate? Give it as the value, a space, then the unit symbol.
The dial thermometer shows 52 °F
